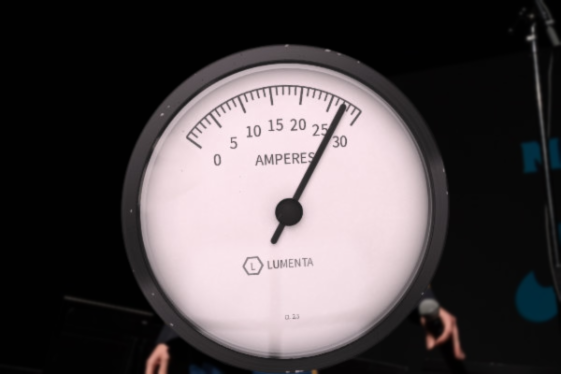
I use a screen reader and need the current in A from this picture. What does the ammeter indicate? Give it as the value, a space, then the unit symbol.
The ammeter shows 27 A
